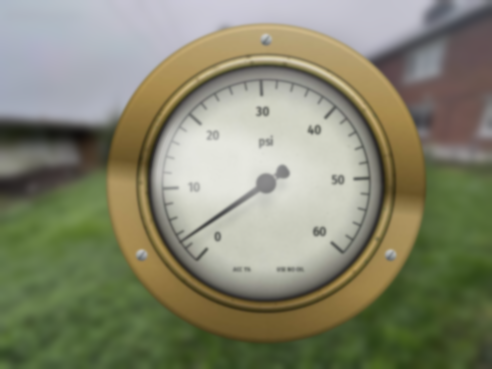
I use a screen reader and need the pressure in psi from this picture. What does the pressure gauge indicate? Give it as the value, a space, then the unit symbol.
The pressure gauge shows 3 psi
